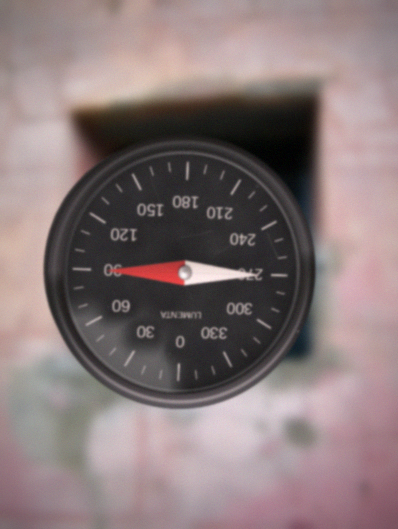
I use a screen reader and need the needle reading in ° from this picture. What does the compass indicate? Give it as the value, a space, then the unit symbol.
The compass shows 90 °
